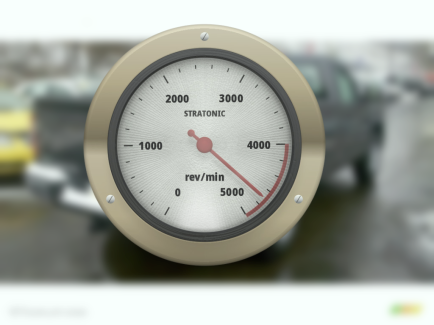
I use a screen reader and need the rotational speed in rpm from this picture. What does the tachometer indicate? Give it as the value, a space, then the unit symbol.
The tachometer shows 4700 rpm
